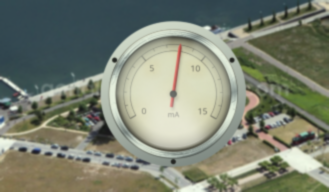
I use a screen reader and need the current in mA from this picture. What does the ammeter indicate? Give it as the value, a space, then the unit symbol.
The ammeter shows 8 mA
